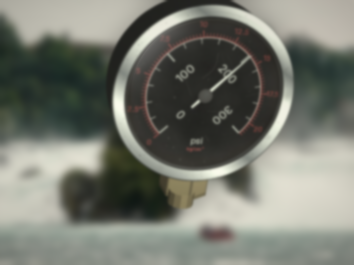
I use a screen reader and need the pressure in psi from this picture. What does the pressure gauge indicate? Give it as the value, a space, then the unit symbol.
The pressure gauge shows 200 psi
